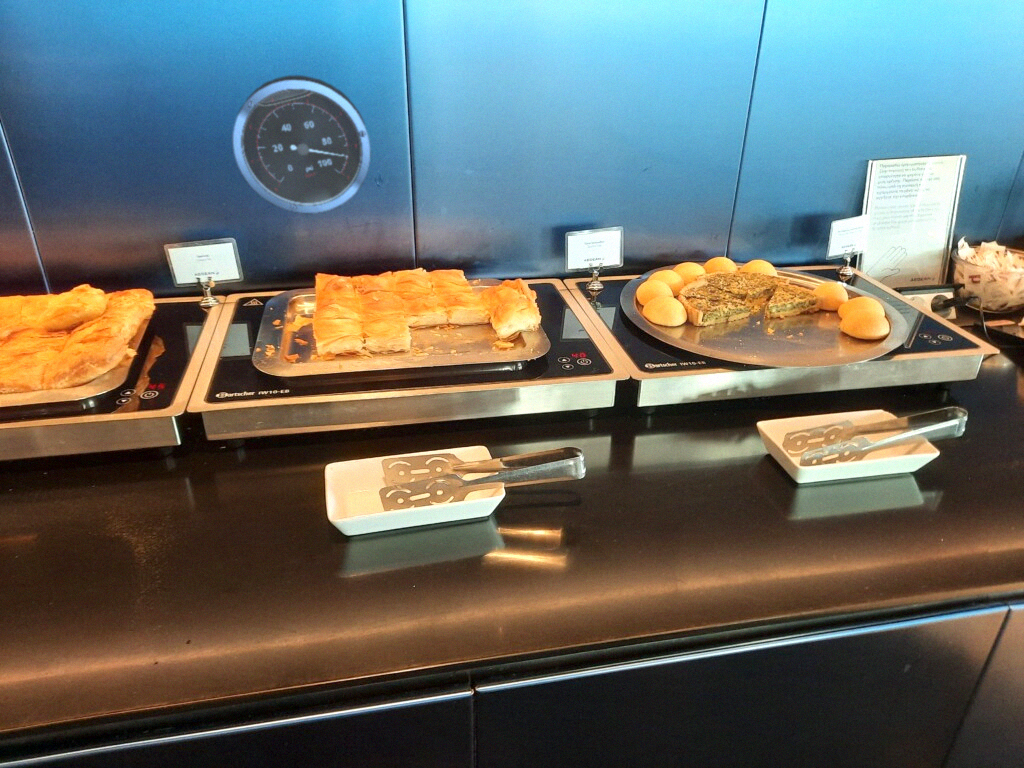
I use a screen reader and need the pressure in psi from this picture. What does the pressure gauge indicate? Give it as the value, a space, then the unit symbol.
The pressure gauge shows 90 psi
